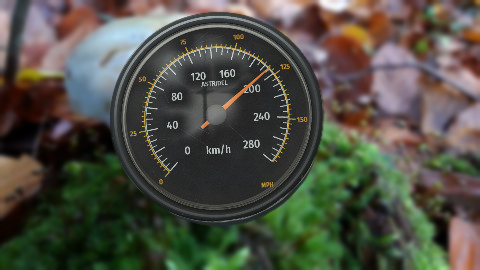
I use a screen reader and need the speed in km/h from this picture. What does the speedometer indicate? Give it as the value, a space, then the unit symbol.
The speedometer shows 195 km/h
